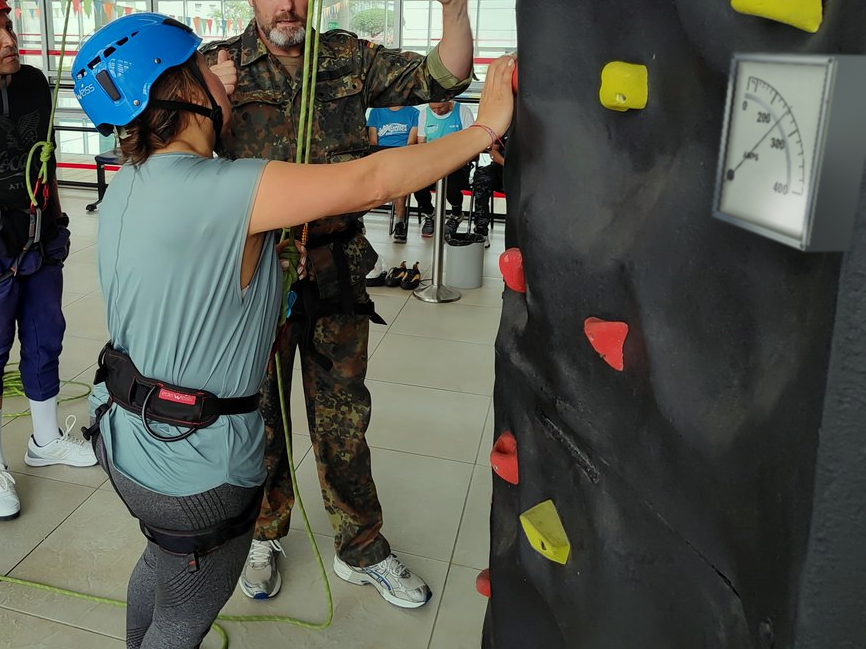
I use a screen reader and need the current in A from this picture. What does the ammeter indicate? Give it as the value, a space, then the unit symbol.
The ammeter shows 260 A
